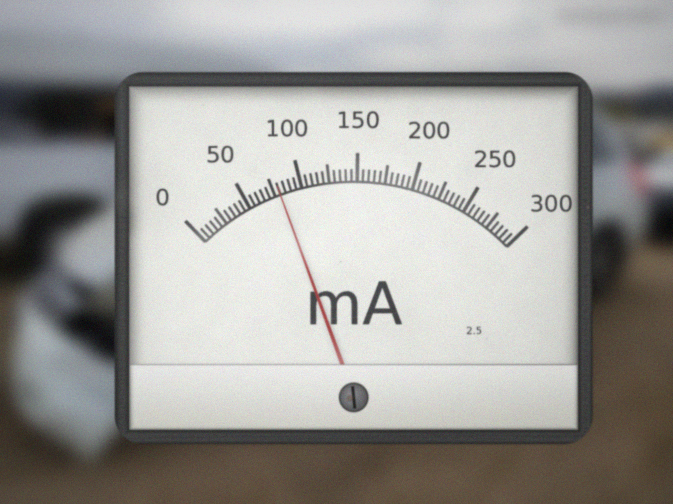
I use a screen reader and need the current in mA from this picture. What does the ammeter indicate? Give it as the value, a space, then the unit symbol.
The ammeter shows 80 mA
